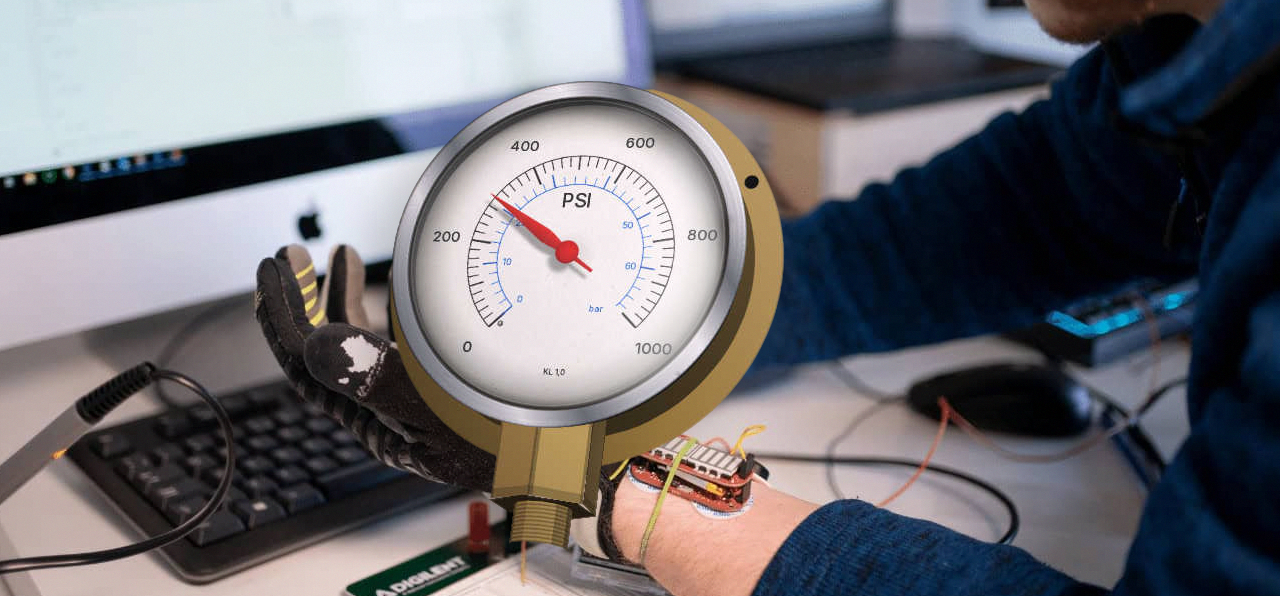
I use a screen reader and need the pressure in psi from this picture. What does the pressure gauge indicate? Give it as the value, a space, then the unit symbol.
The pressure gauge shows 300 psi
